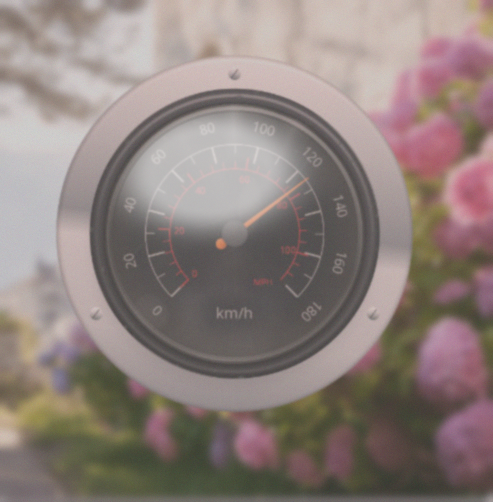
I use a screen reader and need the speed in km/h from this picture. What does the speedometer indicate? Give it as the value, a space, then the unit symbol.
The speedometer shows 125 km/h
